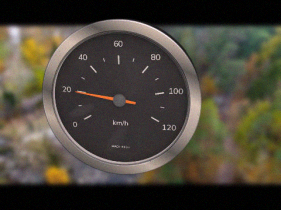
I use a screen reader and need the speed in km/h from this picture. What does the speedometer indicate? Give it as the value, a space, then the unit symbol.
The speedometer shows 20 km/h
